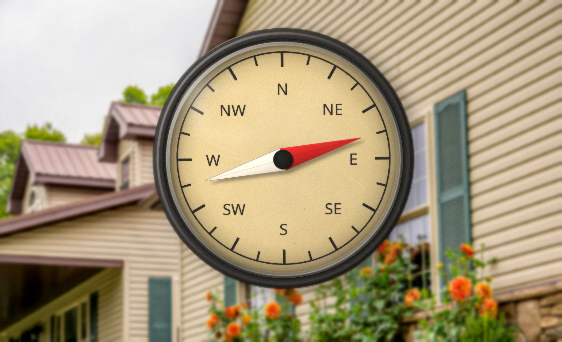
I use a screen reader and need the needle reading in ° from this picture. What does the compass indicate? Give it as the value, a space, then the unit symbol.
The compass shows 75 °
